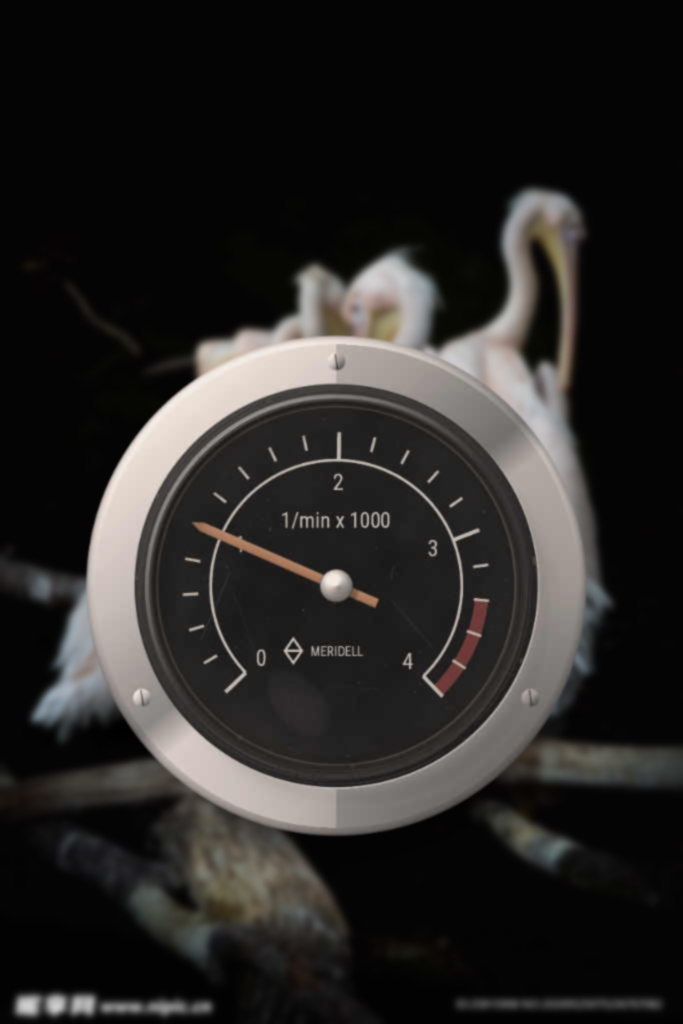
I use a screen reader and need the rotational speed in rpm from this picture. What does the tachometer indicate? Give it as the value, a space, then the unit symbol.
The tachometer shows 1000 rpm
